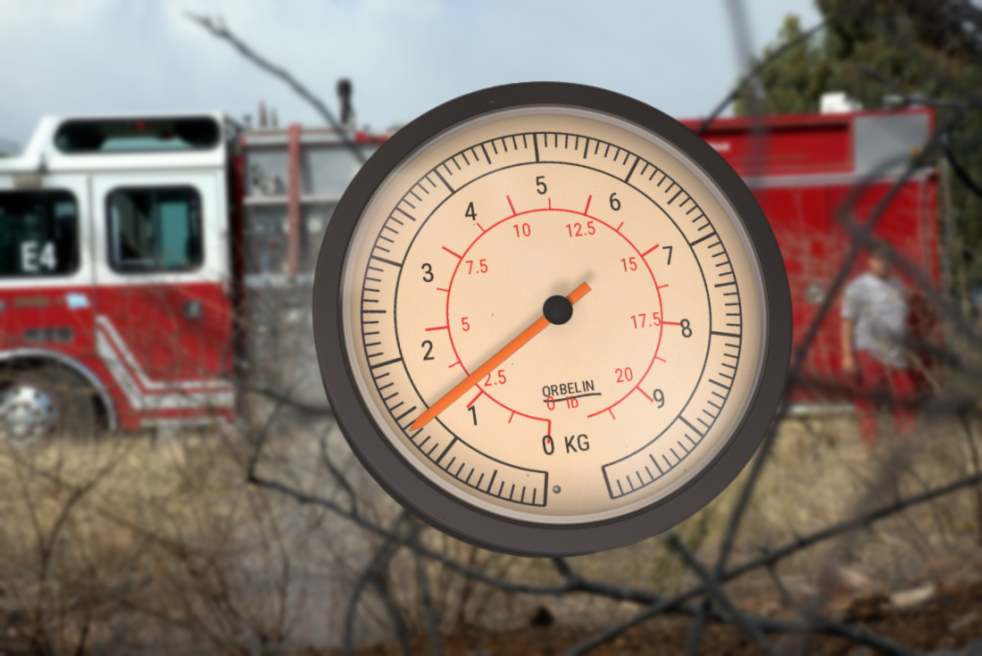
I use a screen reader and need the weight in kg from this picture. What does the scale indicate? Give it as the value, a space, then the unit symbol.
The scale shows 1.35 kg
